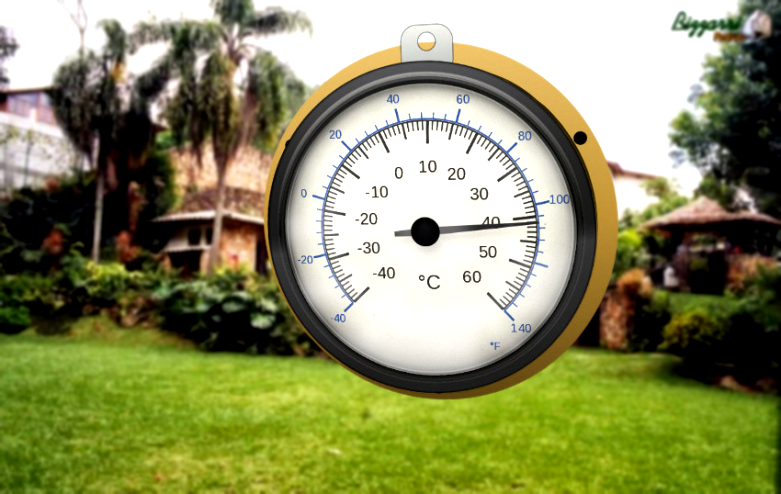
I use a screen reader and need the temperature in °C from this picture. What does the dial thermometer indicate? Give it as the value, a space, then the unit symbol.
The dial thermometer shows 41 °C
